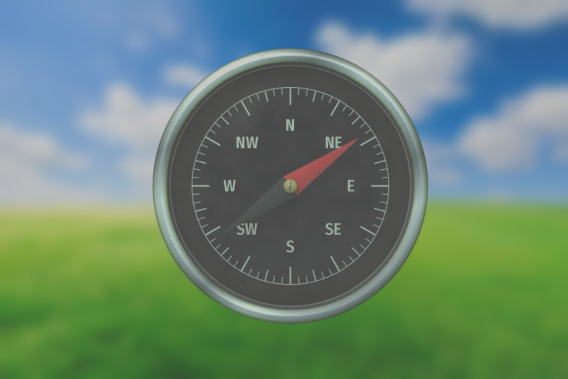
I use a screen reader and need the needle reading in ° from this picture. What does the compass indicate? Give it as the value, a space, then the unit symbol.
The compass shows 55 °
